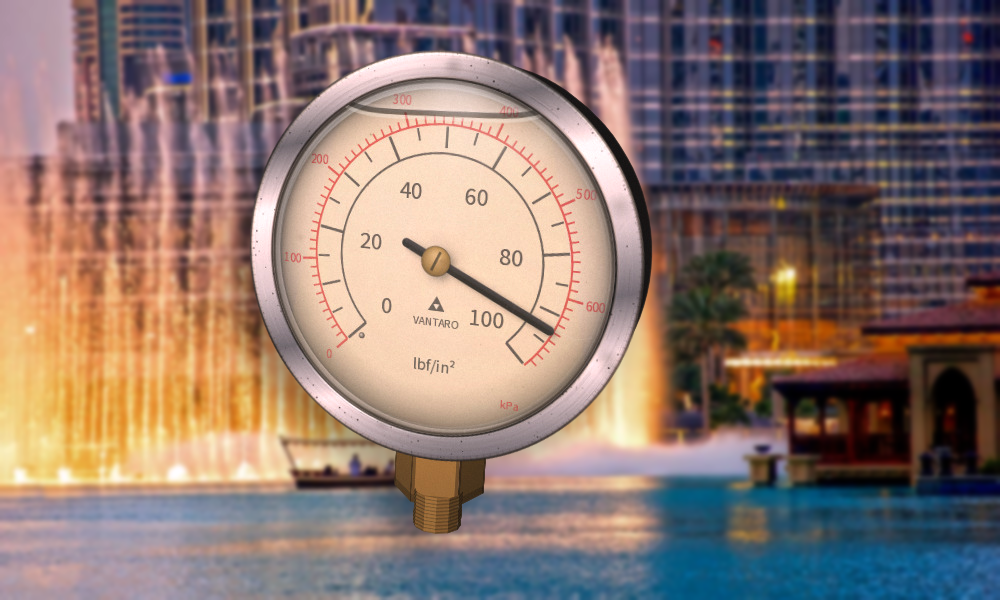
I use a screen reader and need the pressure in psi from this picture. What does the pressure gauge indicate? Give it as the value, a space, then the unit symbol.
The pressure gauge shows 92.5 psi
